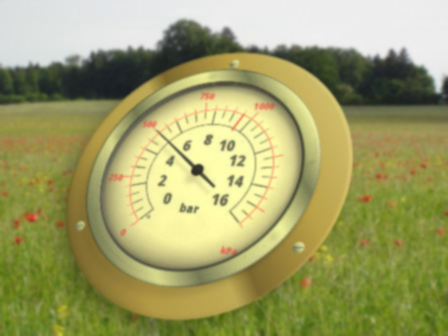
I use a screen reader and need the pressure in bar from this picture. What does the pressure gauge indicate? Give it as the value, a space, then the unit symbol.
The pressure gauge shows 5 bar
